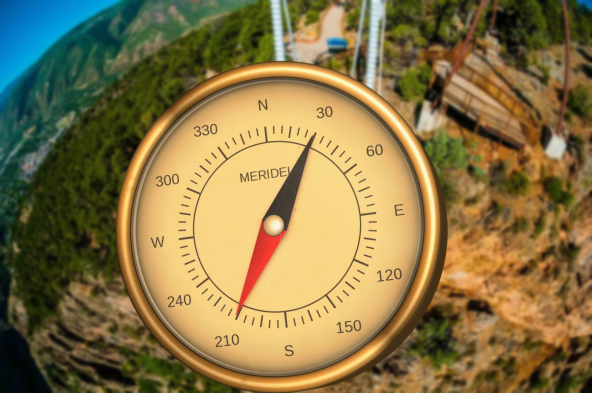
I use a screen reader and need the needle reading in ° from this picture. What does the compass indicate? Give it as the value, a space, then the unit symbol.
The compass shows 210 °
